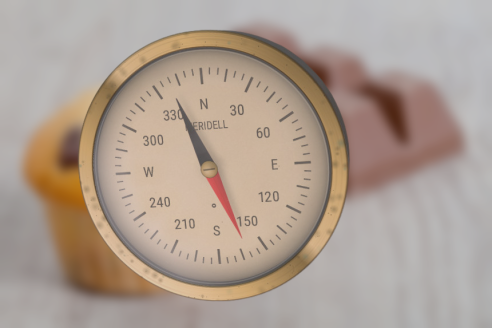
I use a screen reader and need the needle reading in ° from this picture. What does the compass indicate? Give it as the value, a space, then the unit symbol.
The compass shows 160 °
